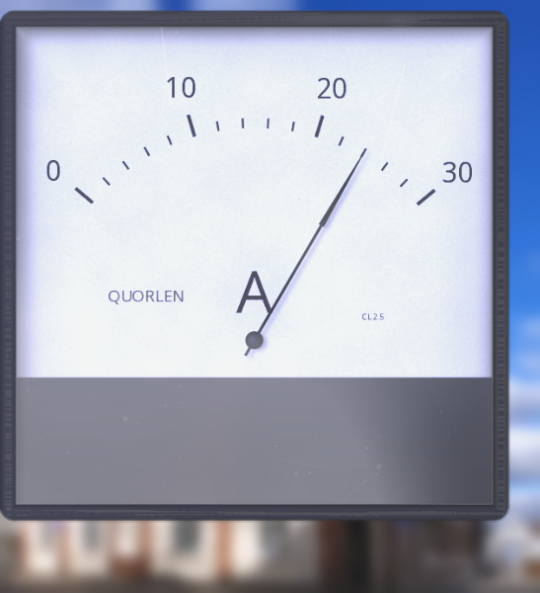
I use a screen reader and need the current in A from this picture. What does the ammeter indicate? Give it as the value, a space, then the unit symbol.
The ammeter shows 24 A
